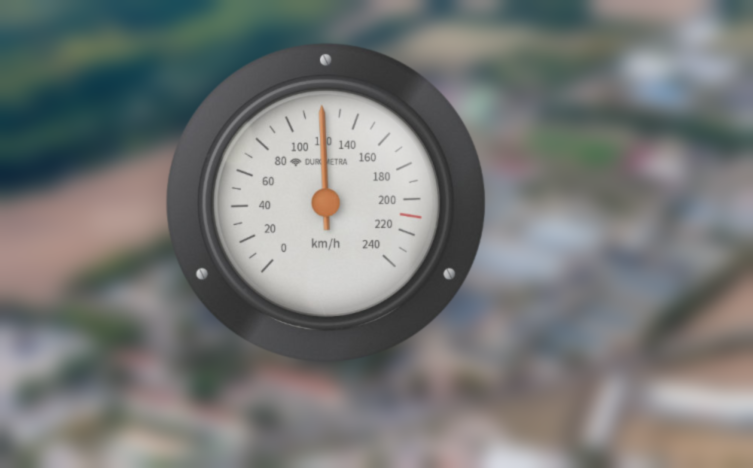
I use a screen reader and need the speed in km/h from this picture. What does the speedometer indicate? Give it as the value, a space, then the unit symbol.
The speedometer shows 120 km/h
